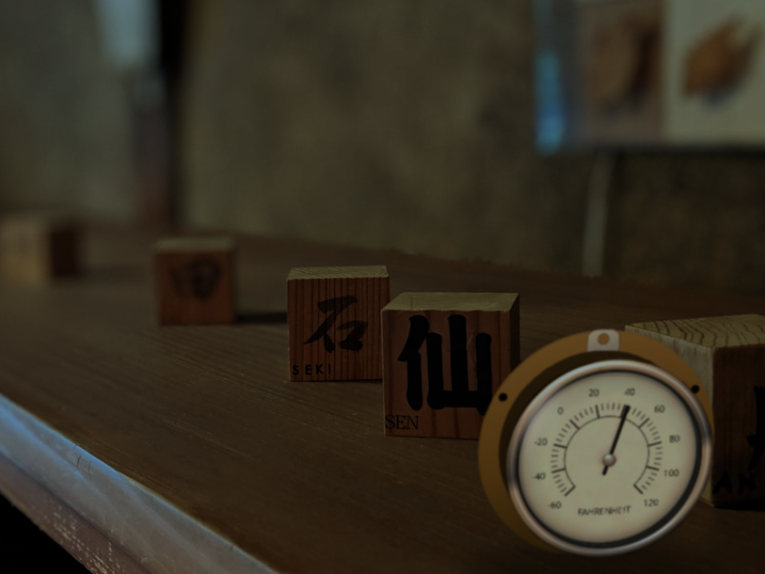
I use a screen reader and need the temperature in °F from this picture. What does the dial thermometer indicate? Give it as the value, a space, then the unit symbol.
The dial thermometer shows 40 °F
